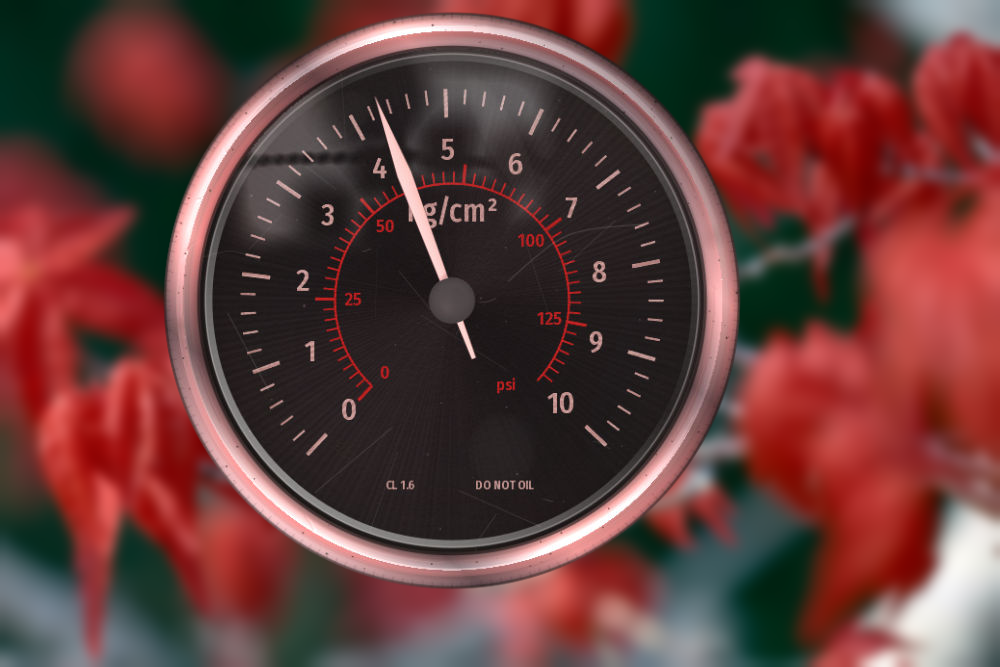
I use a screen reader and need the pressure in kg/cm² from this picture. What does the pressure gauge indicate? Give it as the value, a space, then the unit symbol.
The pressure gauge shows 4.3 kg/cm²
